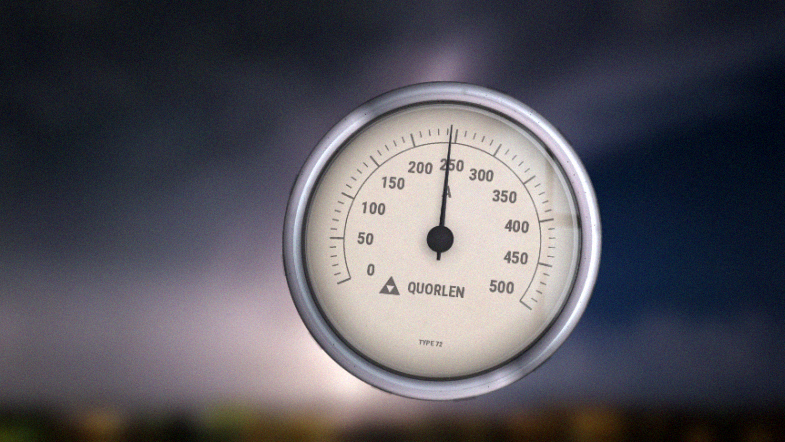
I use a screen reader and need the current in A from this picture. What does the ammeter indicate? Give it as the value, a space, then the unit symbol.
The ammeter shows 245 A
